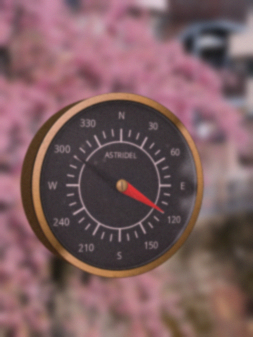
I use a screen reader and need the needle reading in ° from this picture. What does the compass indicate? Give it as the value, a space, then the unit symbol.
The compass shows 120 °
